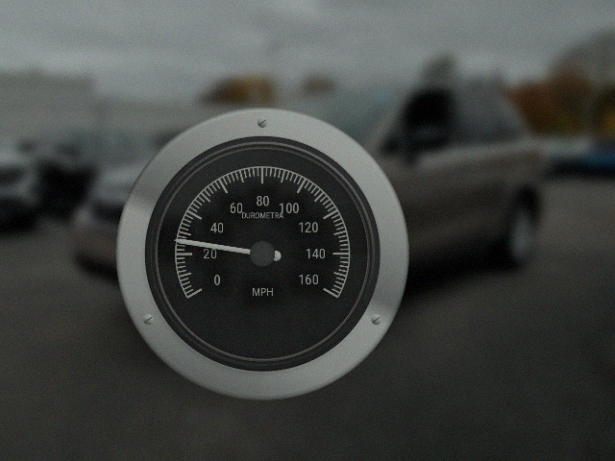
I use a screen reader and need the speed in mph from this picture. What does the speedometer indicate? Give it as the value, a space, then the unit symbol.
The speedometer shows 26 mph
